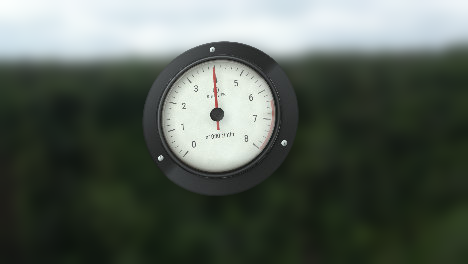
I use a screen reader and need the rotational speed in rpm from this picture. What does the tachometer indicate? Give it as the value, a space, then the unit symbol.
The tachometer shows 4000 rpm
